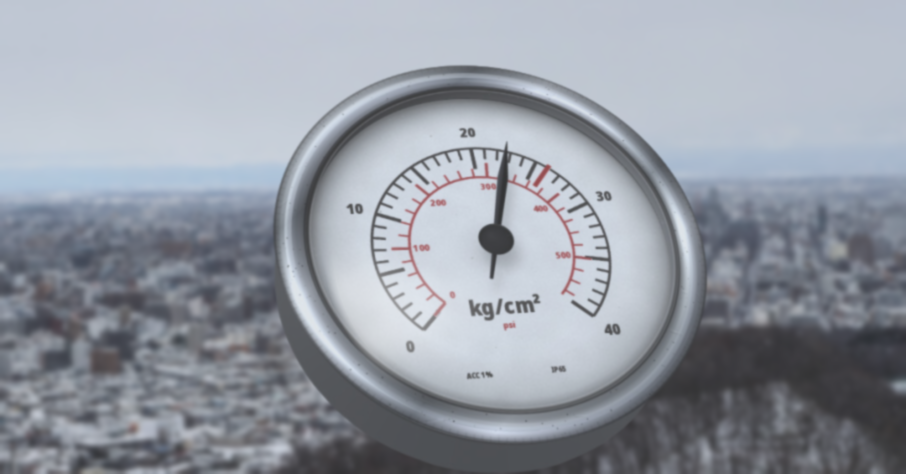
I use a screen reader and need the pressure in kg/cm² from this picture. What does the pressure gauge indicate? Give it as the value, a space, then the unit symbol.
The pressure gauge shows 22.5 kg/cm²
